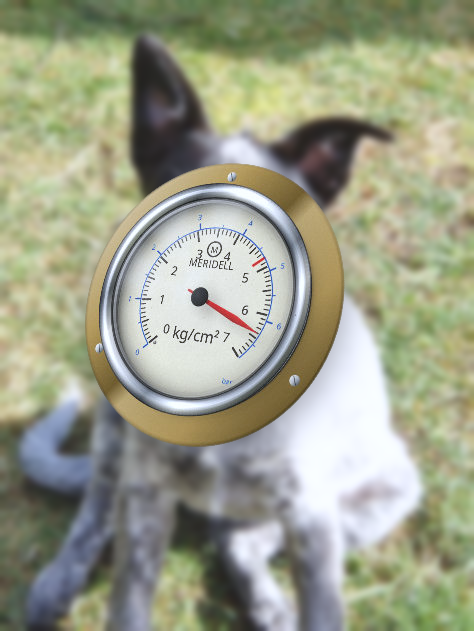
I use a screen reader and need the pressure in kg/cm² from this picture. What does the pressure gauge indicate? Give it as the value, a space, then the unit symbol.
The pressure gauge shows 6.4 kg/cm²
